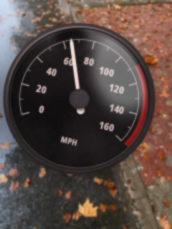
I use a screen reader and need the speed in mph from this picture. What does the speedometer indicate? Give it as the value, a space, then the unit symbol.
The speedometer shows 65 mph
